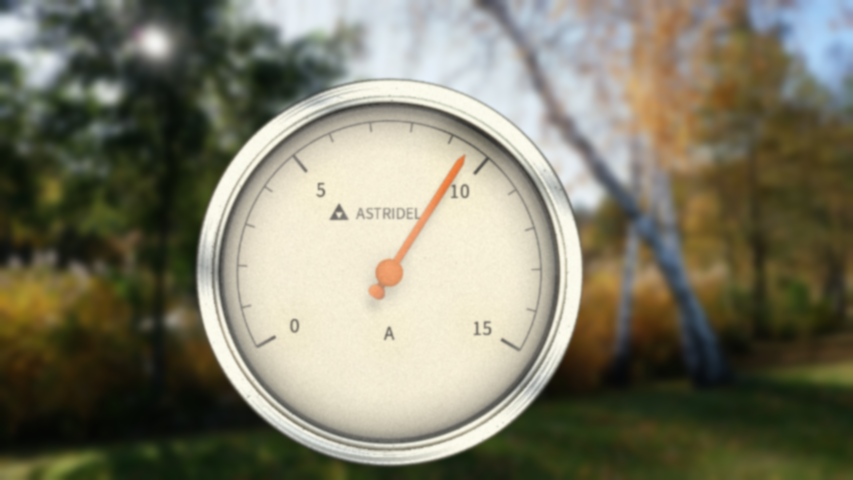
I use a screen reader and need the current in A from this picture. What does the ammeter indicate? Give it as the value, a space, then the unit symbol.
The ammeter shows 9.5 A
